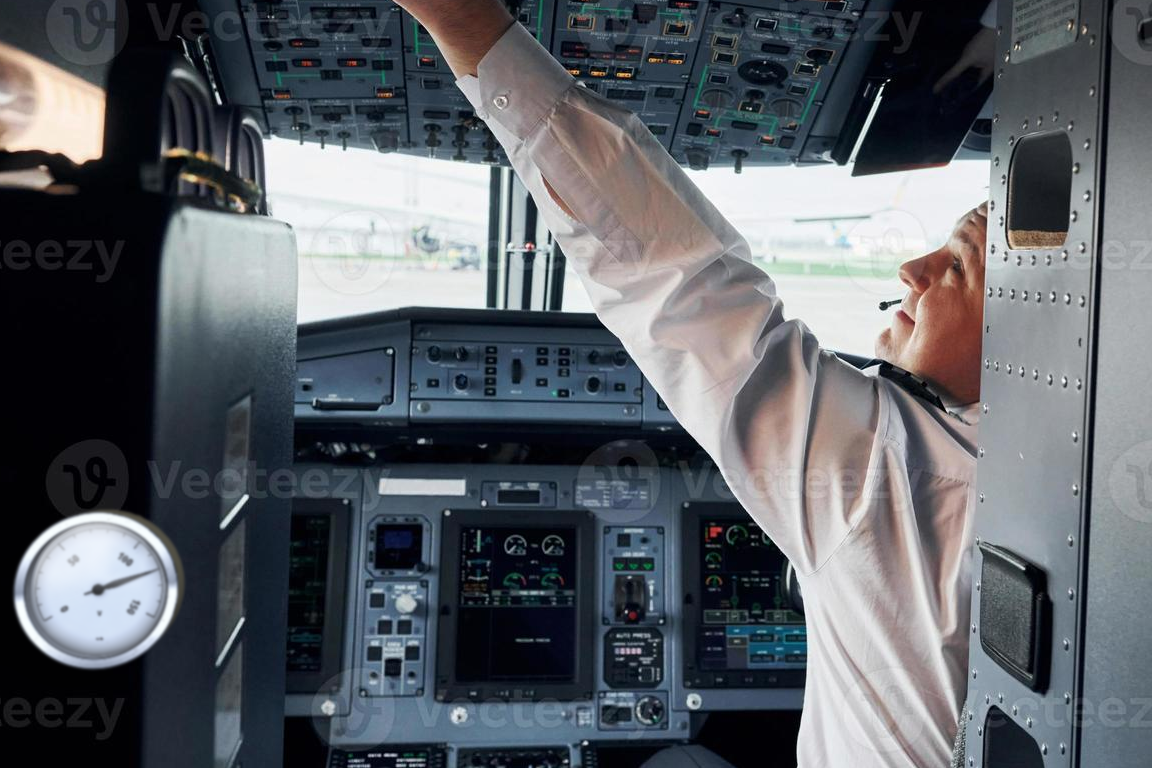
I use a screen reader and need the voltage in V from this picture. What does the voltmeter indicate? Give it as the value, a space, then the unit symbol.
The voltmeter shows 120 V
